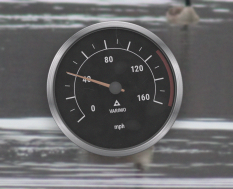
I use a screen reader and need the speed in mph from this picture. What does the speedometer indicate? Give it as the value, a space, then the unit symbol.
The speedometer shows 40 mph
